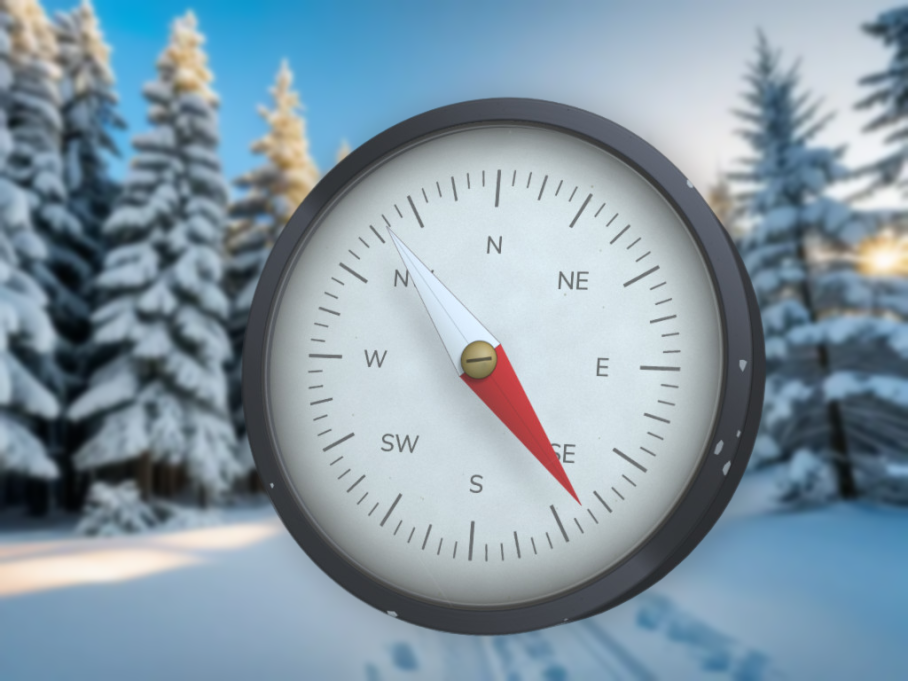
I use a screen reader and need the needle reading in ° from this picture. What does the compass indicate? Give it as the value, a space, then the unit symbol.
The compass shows 140 °
